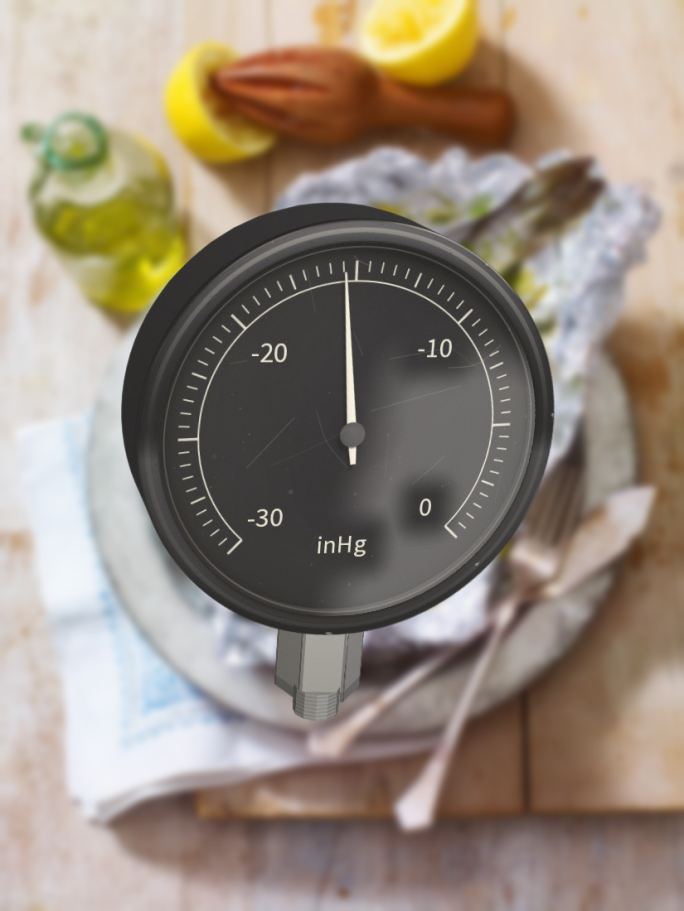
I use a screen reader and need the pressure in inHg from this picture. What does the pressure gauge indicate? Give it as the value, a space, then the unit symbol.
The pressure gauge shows -15.5 inHg
